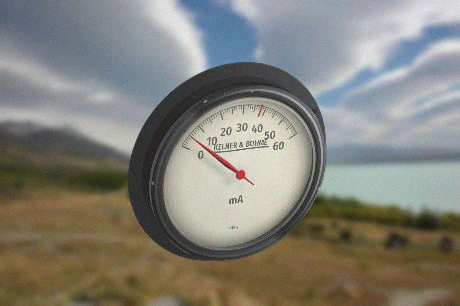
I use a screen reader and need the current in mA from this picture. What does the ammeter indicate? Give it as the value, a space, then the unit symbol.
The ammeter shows 5 mA
